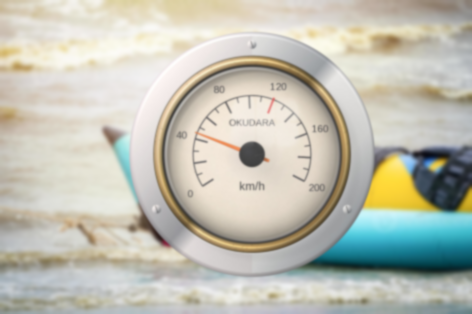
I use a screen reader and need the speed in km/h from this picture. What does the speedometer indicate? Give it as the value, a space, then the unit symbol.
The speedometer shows 45 km/h
